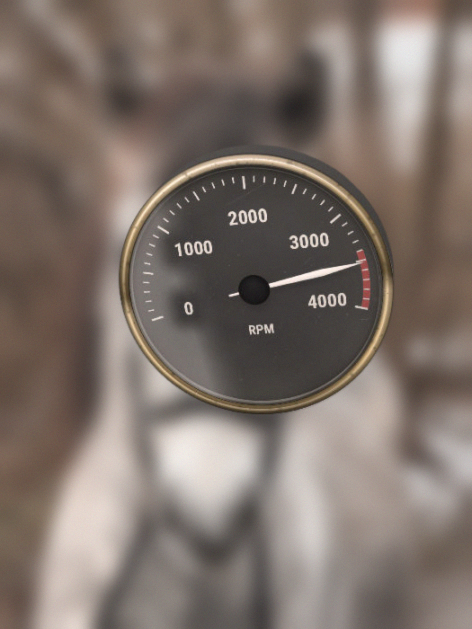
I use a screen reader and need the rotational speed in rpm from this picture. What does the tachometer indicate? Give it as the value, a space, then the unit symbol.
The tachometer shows 3500 rpm
